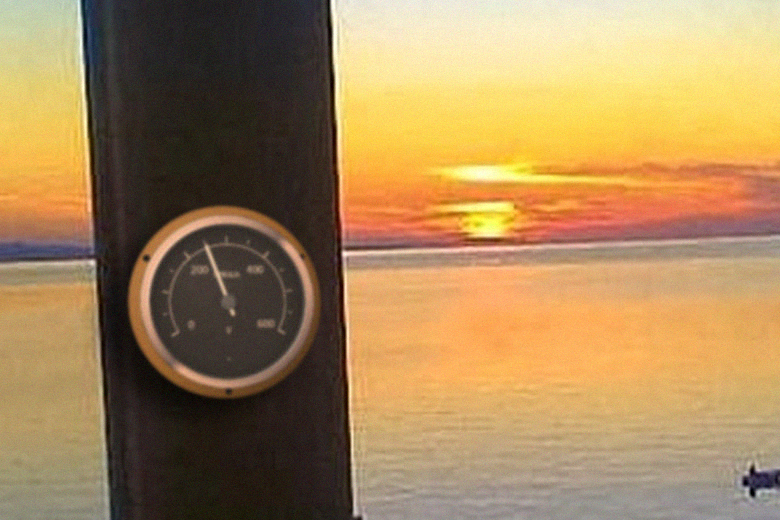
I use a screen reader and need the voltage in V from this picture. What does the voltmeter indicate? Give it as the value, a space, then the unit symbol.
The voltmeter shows 250 V
